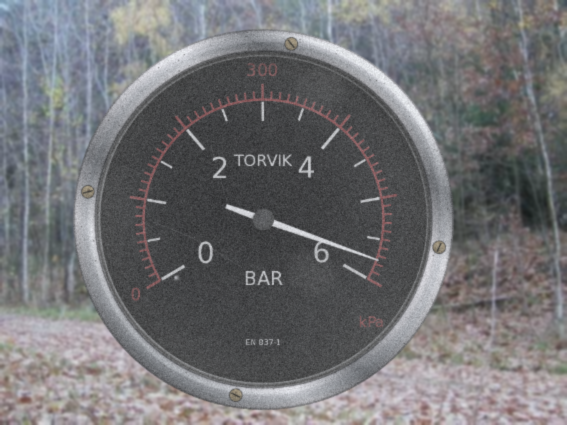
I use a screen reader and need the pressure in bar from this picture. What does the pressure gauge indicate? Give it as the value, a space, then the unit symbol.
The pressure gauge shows 5.75 bar
